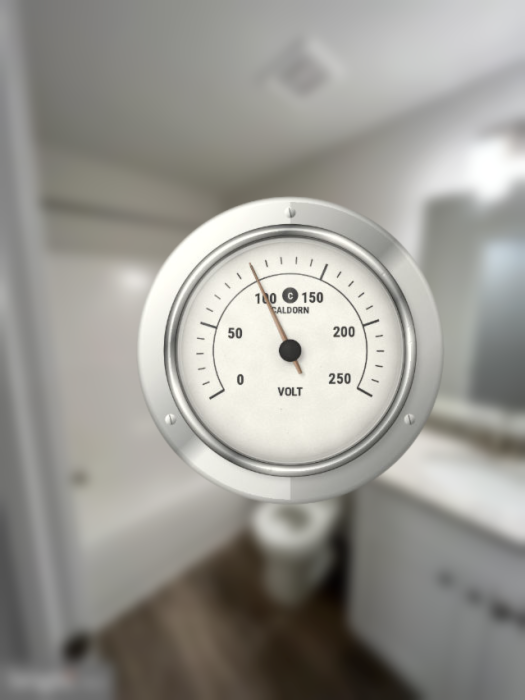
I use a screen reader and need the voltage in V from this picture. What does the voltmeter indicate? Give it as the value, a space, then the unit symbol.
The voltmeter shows 100 V
